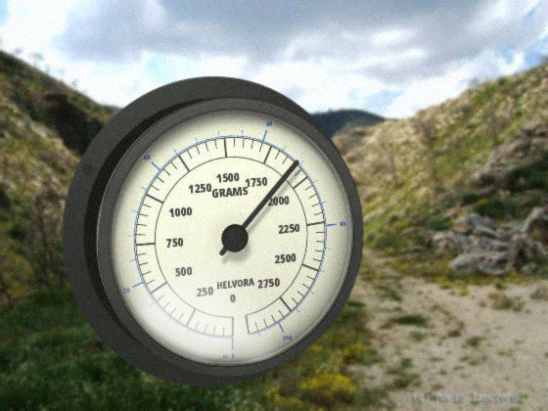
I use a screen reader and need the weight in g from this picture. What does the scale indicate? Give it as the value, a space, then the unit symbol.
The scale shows 1900 g
